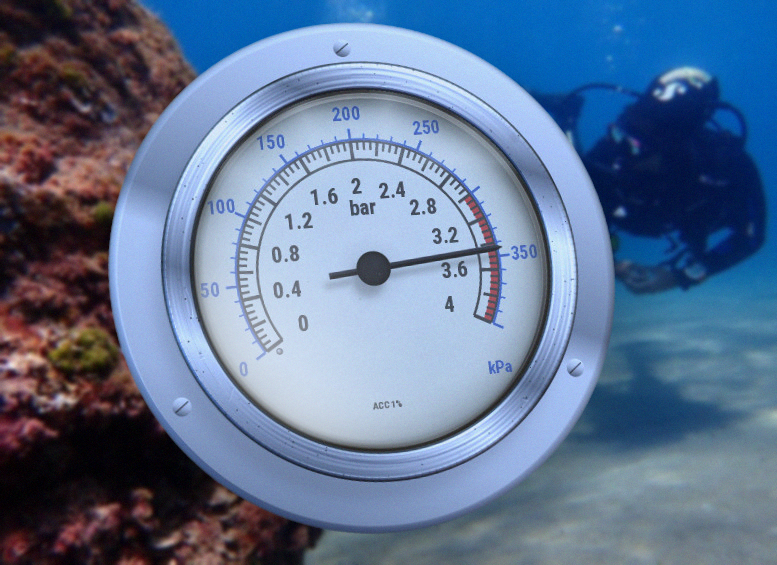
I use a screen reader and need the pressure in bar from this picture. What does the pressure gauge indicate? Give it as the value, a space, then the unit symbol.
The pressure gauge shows 3.45 bar
